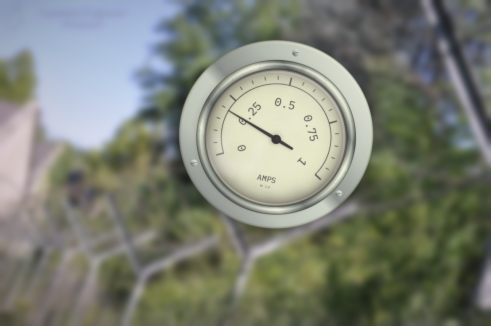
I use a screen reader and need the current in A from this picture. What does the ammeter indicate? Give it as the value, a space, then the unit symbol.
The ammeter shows 0.2 A
